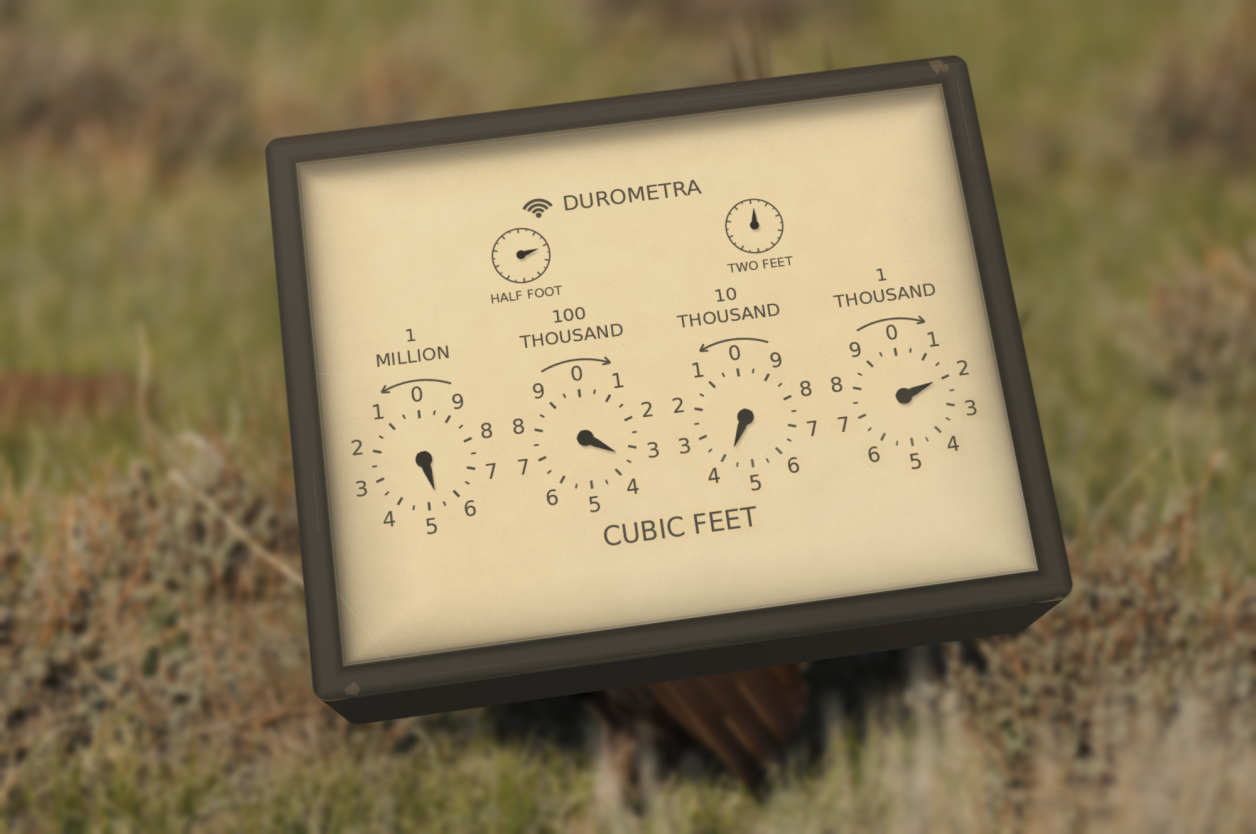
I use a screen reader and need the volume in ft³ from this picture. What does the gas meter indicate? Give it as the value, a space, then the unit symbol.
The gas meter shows 534200 ft³
